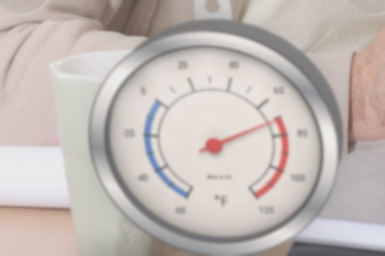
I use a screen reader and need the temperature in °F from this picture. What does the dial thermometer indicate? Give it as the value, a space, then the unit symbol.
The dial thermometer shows 70 °F
